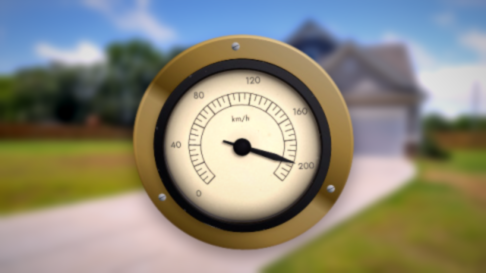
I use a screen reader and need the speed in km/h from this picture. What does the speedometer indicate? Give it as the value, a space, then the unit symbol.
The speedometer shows 200 km/h
